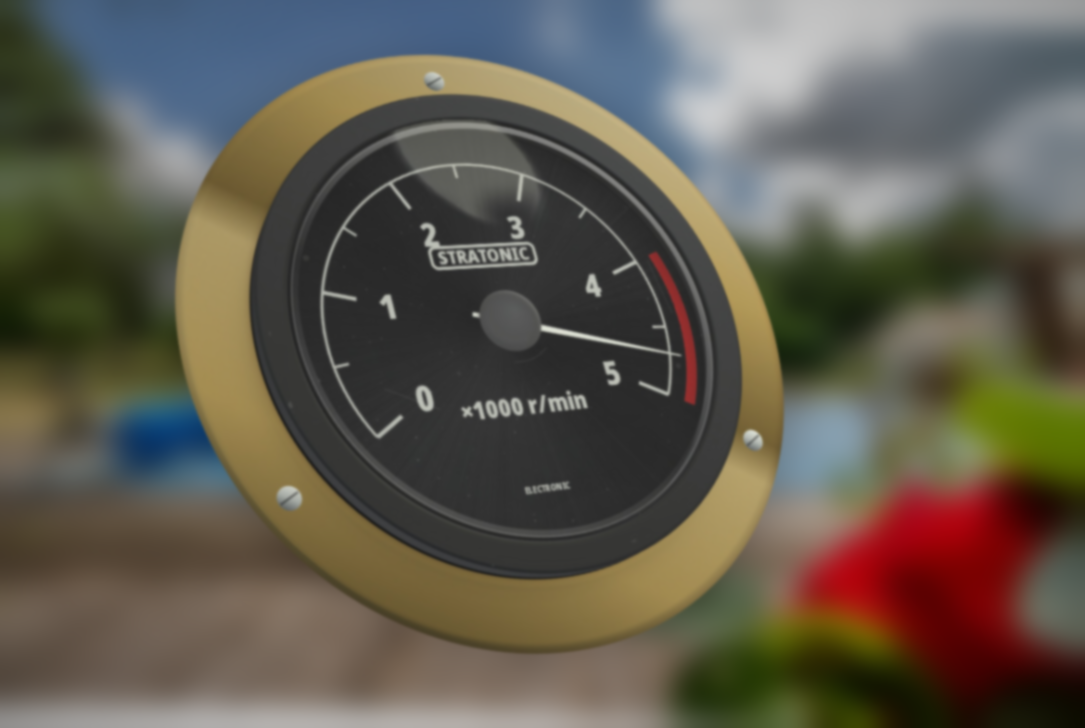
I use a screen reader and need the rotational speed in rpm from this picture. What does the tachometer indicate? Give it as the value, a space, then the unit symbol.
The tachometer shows 4750 rpm
